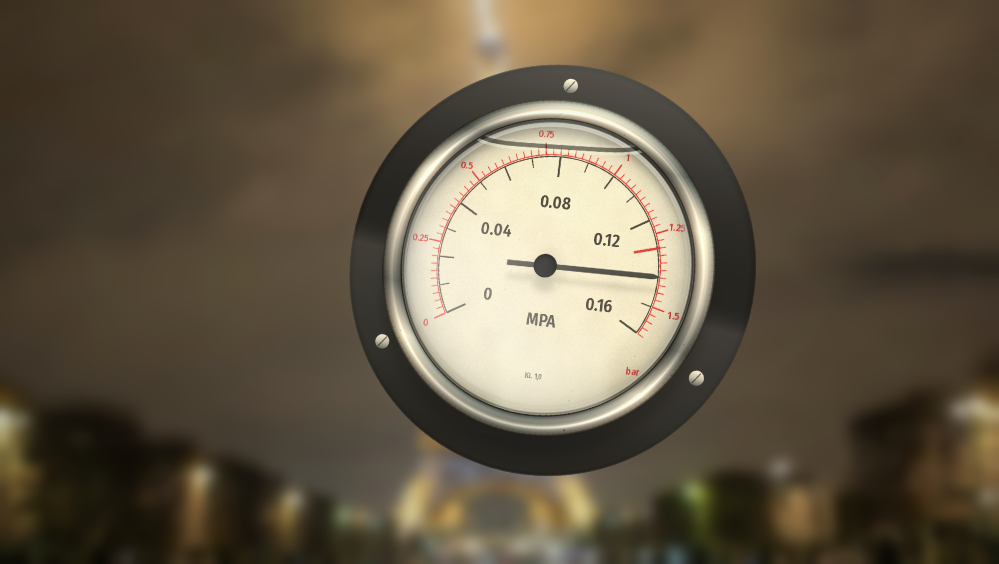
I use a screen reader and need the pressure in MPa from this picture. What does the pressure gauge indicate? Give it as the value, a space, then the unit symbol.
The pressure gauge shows 0.14 MPa
